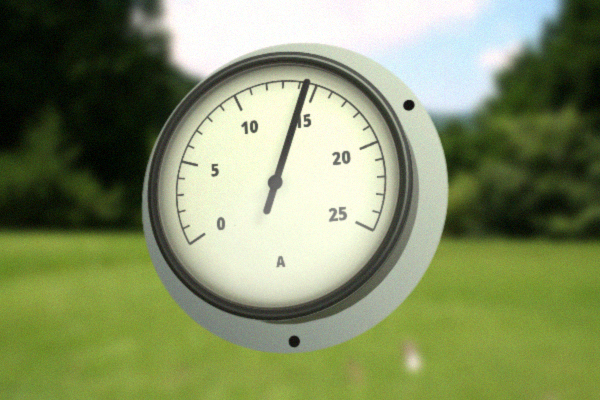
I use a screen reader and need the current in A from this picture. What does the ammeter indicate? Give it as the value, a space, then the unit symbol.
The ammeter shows 14.5 A
